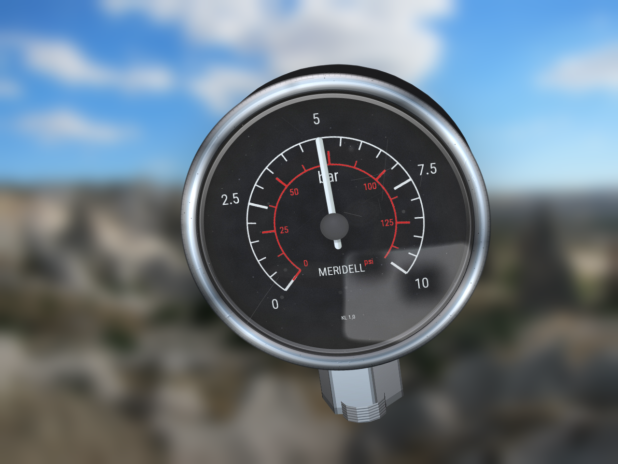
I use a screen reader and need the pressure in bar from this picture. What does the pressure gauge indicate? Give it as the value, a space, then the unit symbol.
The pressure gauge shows 5 bar
